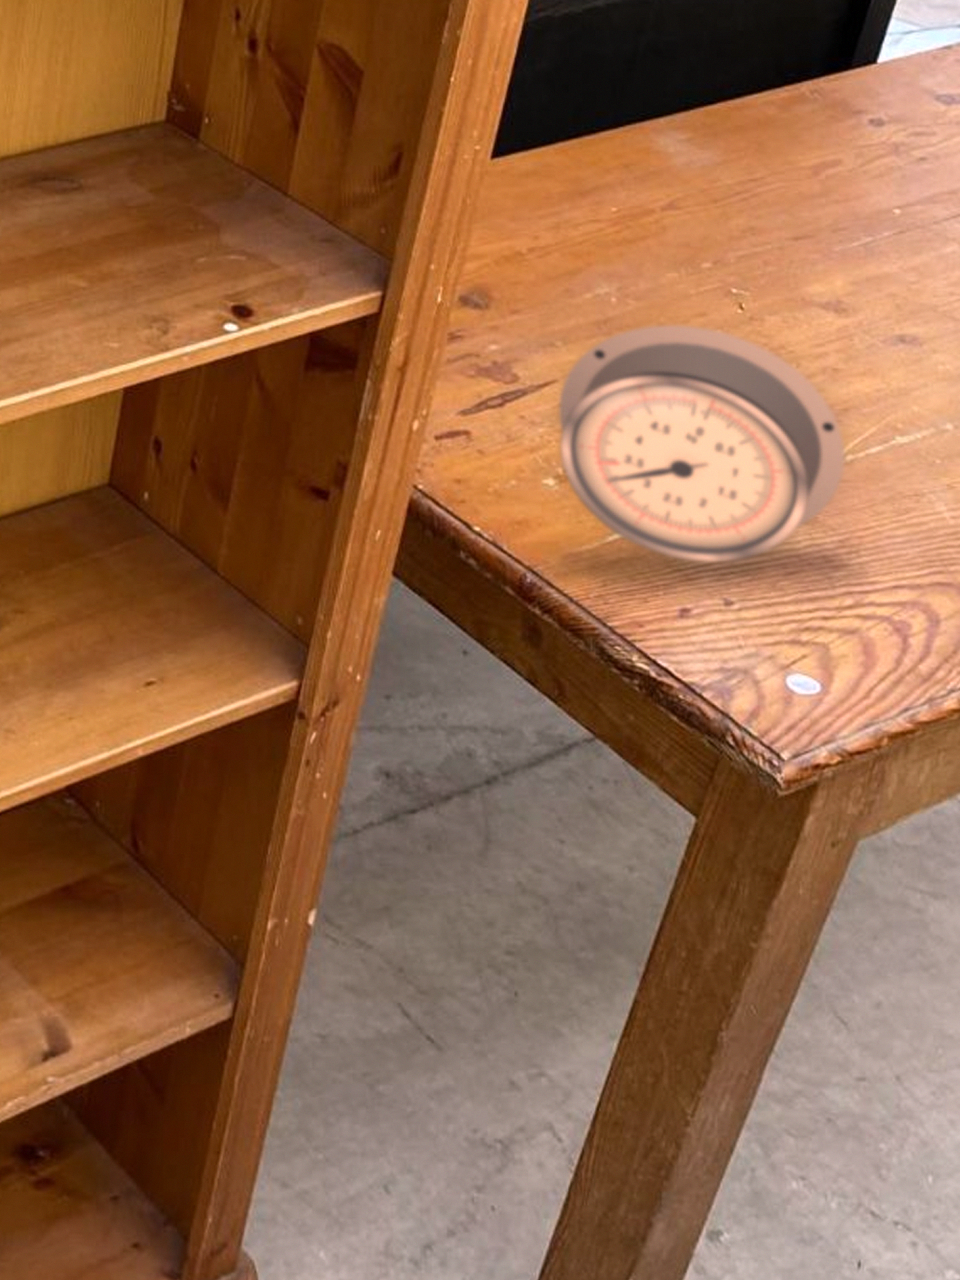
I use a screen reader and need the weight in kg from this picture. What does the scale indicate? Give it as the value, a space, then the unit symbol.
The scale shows 3.25 kg
